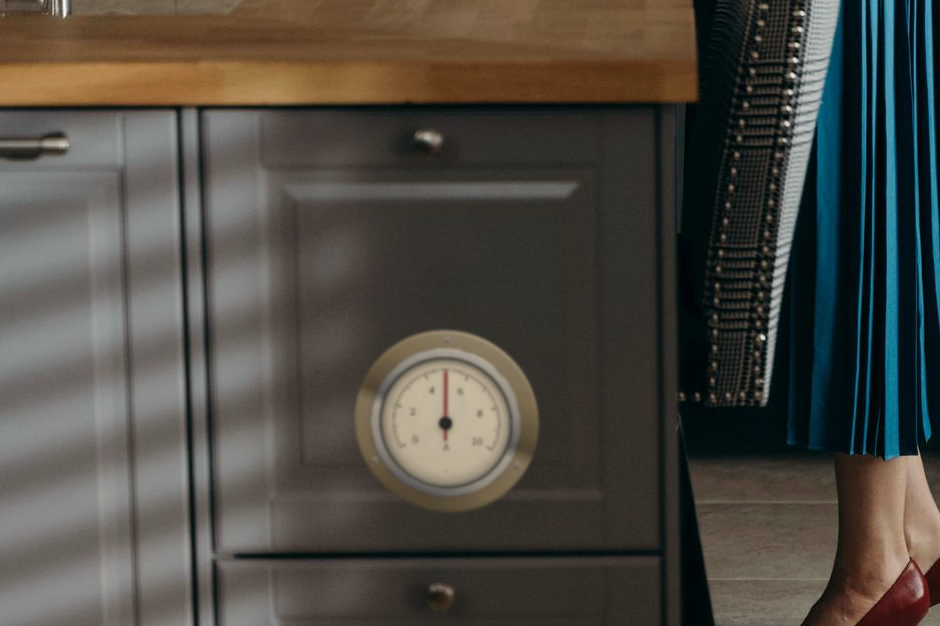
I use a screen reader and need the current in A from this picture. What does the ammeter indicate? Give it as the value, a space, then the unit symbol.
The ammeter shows 5 A
